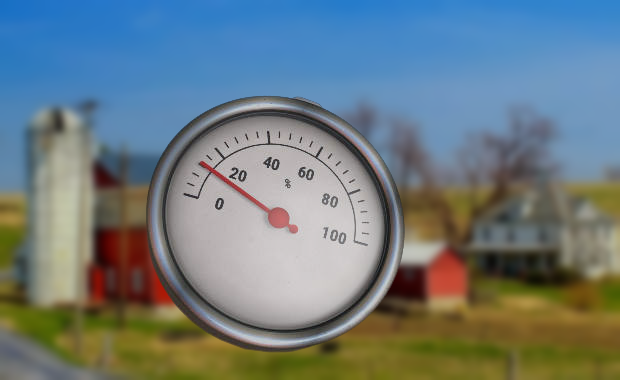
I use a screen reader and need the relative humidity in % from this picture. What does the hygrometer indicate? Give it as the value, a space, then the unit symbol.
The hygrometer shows 12 %
